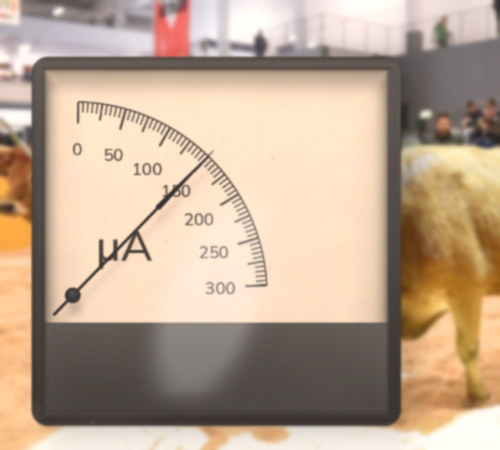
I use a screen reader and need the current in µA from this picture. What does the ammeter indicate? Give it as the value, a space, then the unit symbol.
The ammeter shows 150 µA
